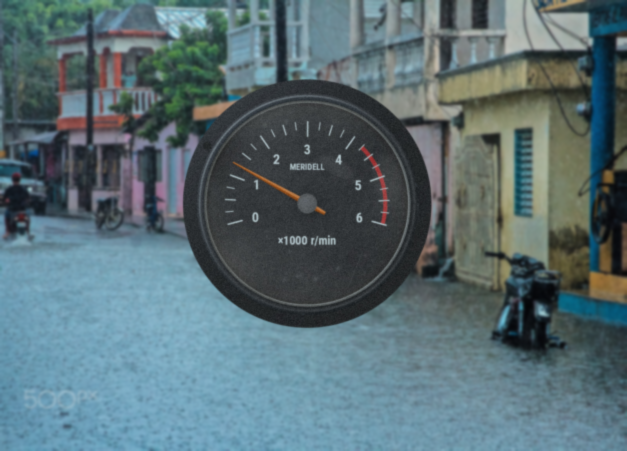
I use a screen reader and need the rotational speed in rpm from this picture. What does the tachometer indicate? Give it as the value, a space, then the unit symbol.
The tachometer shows 1250 rpm
